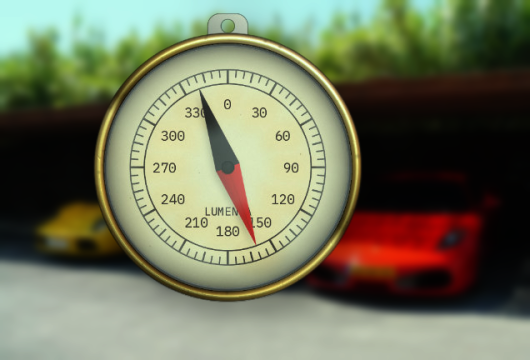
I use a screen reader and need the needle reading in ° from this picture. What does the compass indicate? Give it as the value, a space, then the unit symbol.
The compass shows 160 °
